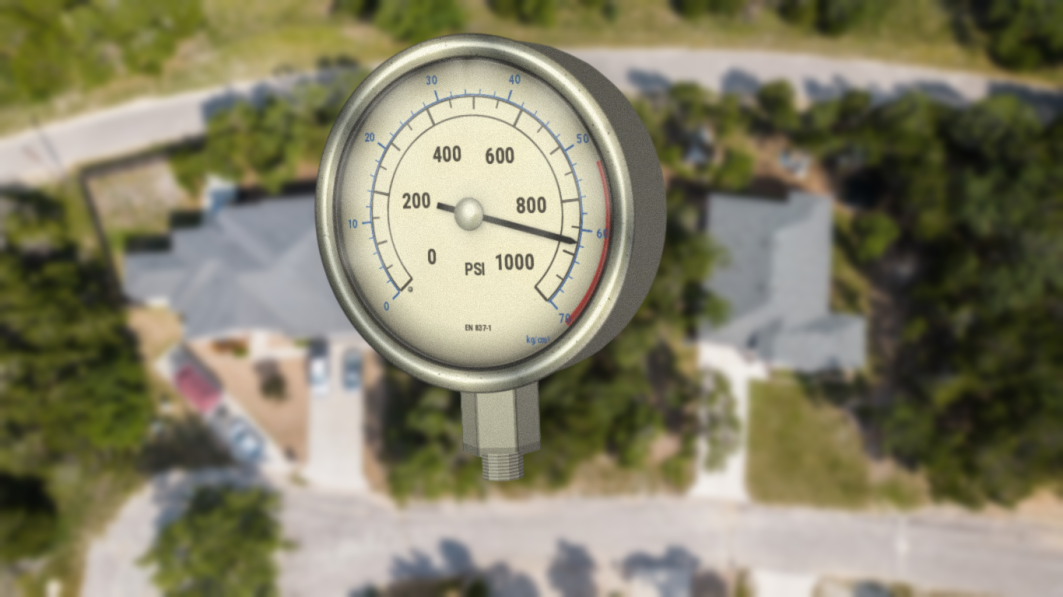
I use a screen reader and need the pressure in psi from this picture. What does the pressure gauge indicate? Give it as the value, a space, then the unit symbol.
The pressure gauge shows 875 psi
